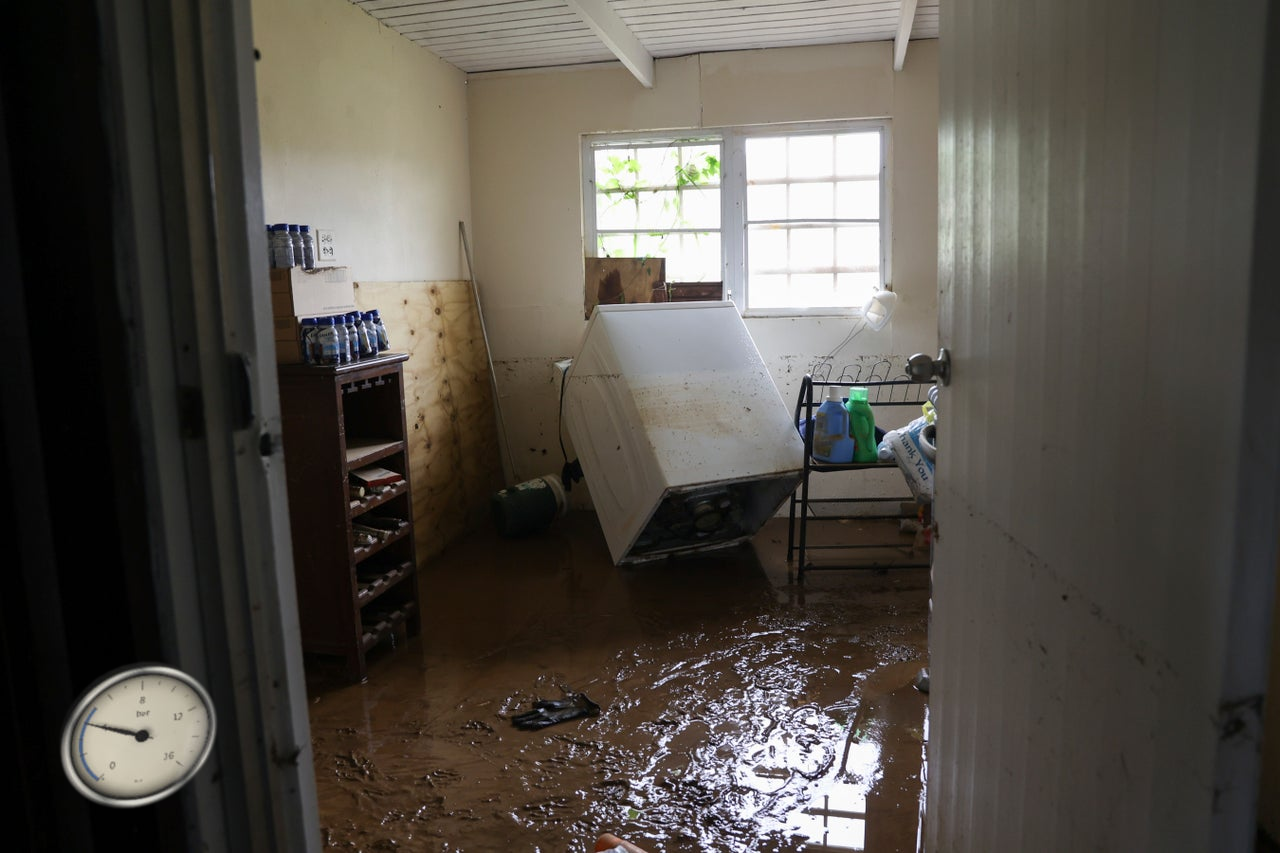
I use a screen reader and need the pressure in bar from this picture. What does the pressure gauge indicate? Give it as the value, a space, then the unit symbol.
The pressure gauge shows 4 bar
